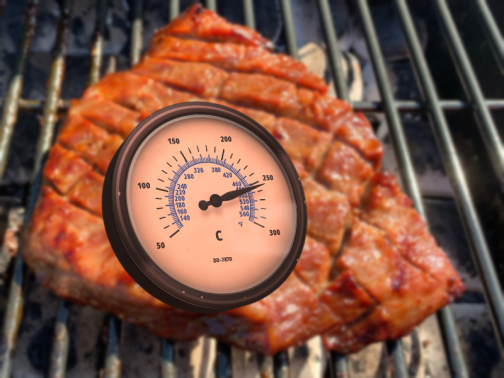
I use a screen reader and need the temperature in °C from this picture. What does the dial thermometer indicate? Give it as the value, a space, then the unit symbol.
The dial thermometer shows 255 °C
